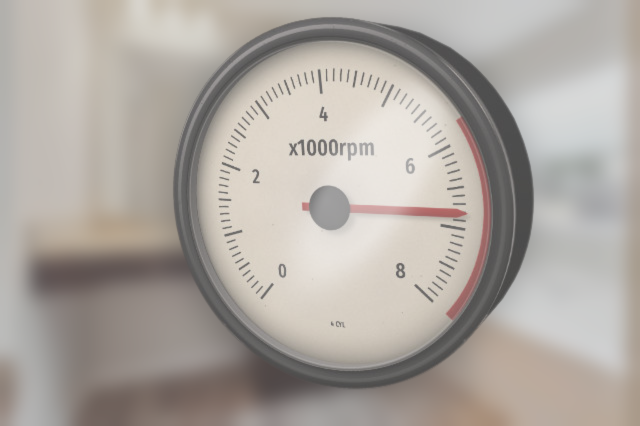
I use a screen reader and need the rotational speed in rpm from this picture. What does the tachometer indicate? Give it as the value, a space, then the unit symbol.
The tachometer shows 6800 rpm
